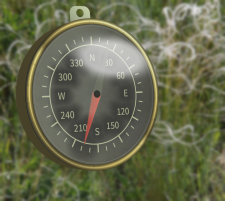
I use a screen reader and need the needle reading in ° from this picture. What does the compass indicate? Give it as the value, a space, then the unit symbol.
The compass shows 200 °
